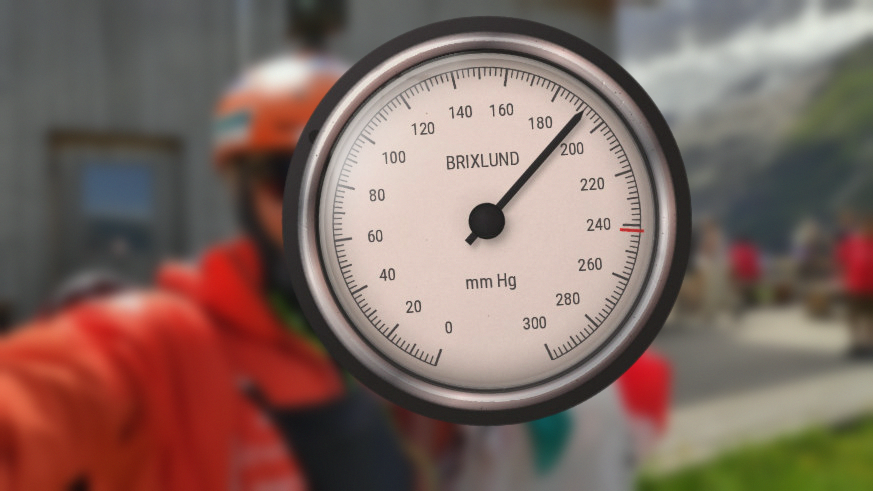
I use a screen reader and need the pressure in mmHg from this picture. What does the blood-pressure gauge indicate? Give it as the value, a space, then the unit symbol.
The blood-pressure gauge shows 192 mmHg
